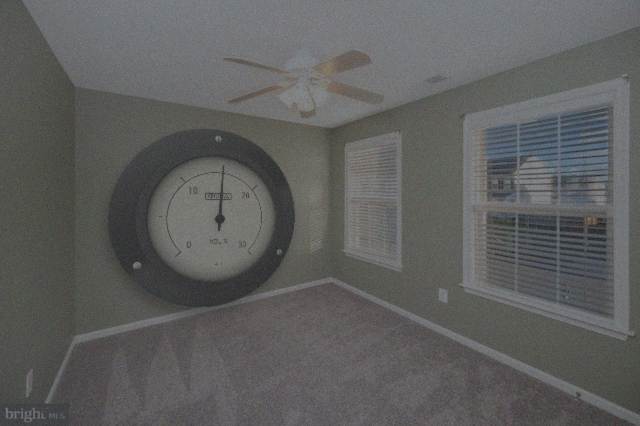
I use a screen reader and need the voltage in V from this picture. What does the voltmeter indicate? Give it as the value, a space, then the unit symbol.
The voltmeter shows 15 V
